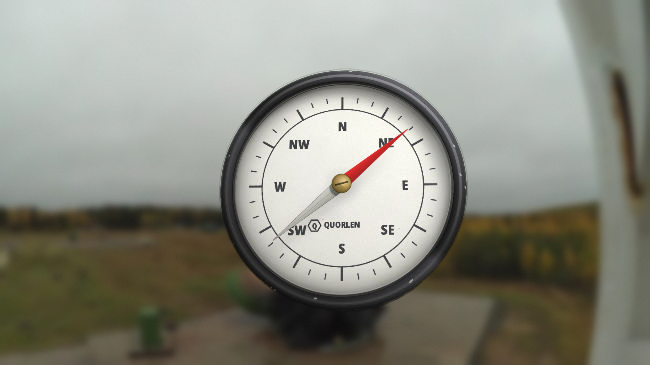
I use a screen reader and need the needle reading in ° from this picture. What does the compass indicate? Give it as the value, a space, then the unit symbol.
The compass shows 50 °
